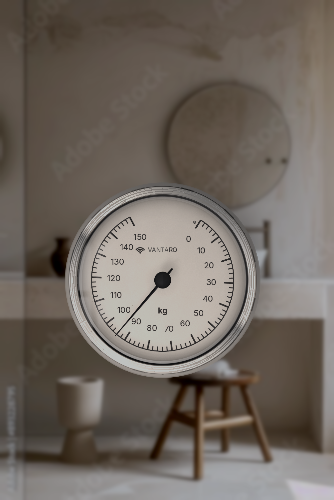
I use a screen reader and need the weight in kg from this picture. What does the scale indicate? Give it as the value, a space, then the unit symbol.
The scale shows 94 kg
